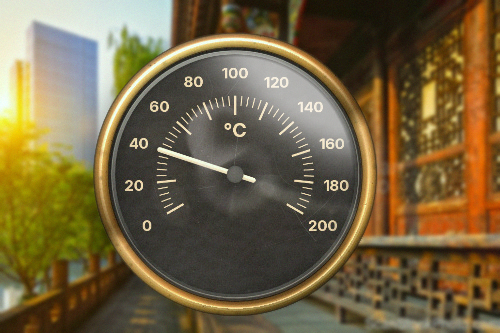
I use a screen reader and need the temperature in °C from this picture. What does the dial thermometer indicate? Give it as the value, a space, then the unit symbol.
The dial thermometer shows 40 °C
